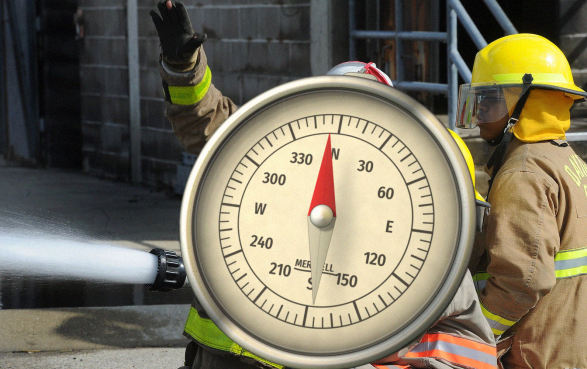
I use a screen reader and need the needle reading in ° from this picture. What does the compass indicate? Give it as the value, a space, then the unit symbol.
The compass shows 355 °
